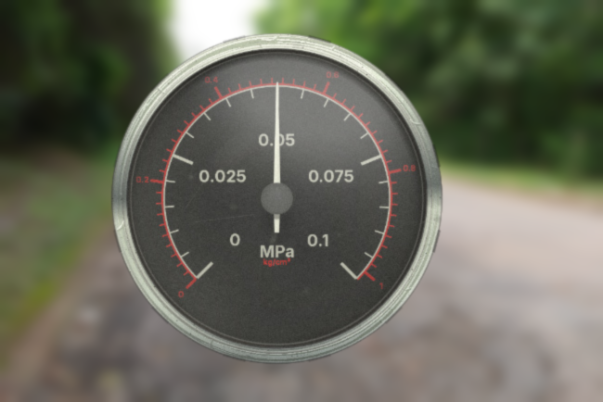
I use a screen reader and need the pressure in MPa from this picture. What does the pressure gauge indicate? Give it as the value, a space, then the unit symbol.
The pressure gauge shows 0.05 MPa
